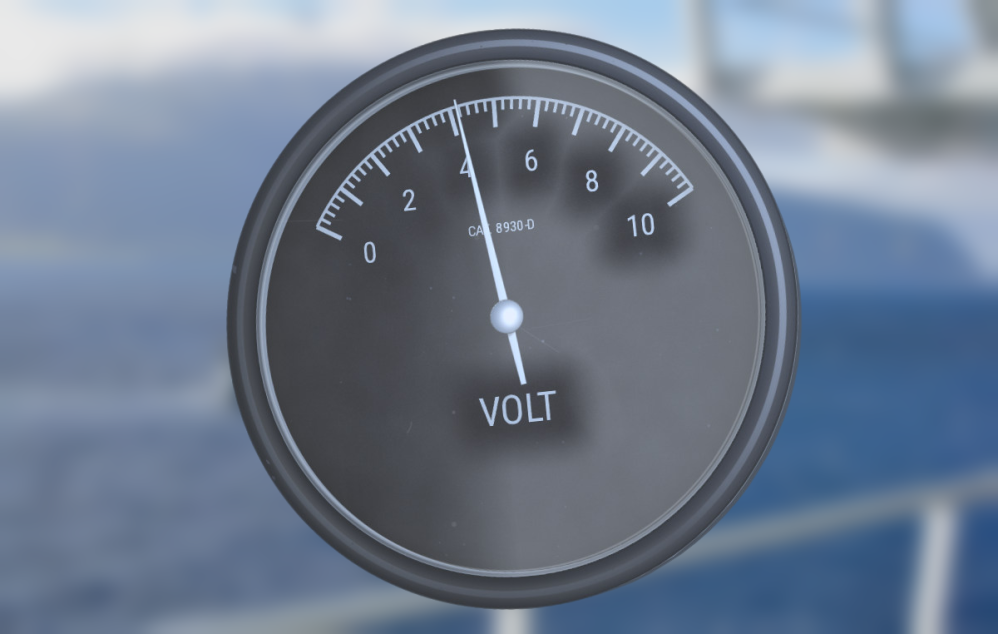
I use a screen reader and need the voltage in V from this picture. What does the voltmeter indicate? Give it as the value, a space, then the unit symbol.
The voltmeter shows 4.2 V
